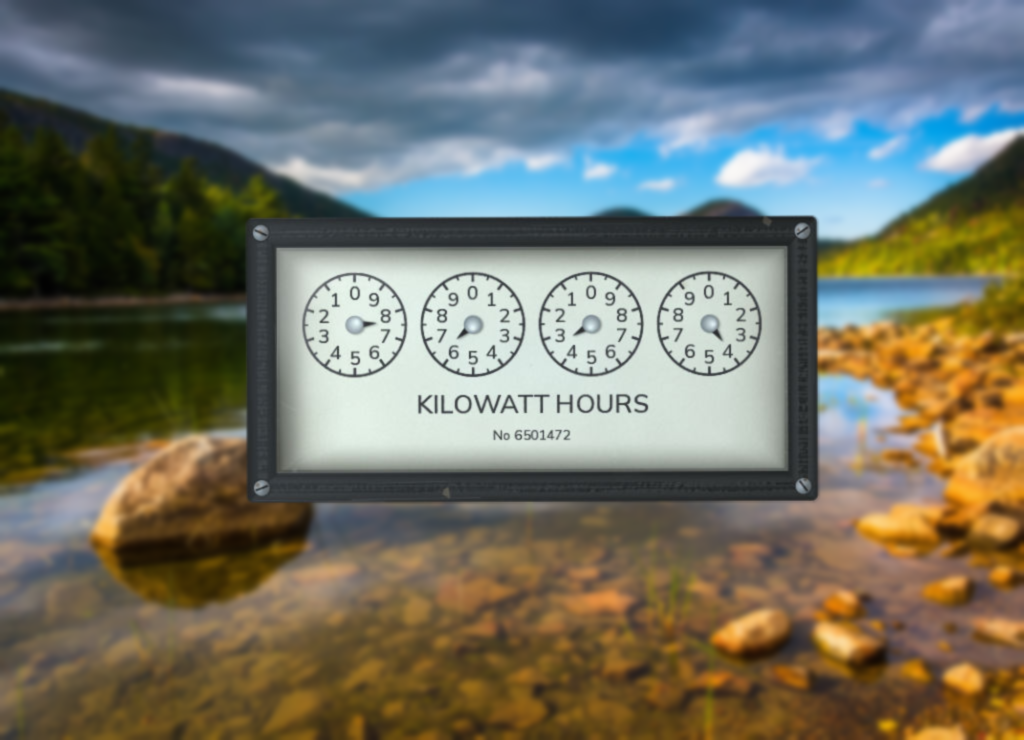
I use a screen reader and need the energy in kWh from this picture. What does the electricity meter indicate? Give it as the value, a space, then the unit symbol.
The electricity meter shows 7634 kWh
